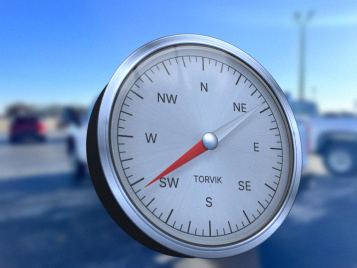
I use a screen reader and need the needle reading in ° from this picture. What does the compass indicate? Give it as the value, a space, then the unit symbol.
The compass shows 235 °
